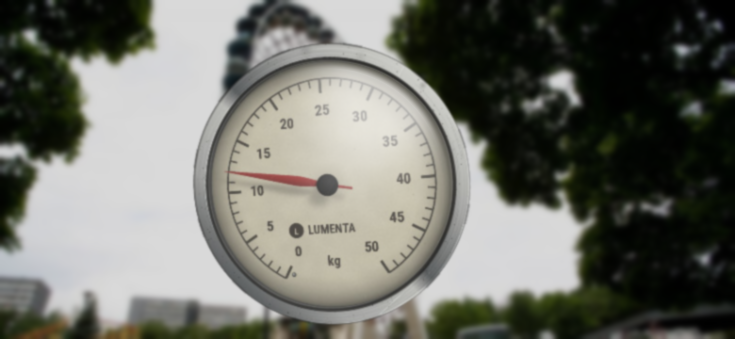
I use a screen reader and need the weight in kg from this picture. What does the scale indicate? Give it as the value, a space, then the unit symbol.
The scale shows 12 kg
